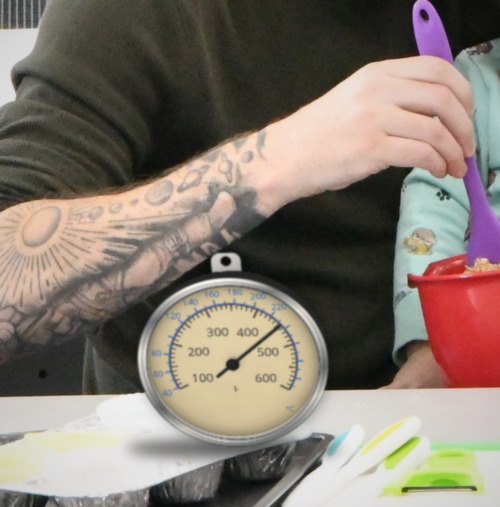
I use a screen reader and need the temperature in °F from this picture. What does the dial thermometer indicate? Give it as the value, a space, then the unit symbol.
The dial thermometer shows 450 °F
